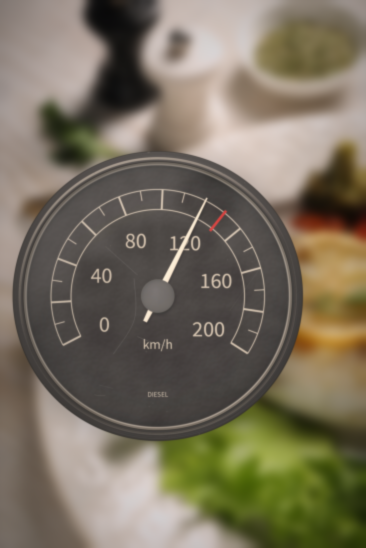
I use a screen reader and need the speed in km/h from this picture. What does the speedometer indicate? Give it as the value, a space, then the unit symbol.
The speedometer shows 120 km/h
